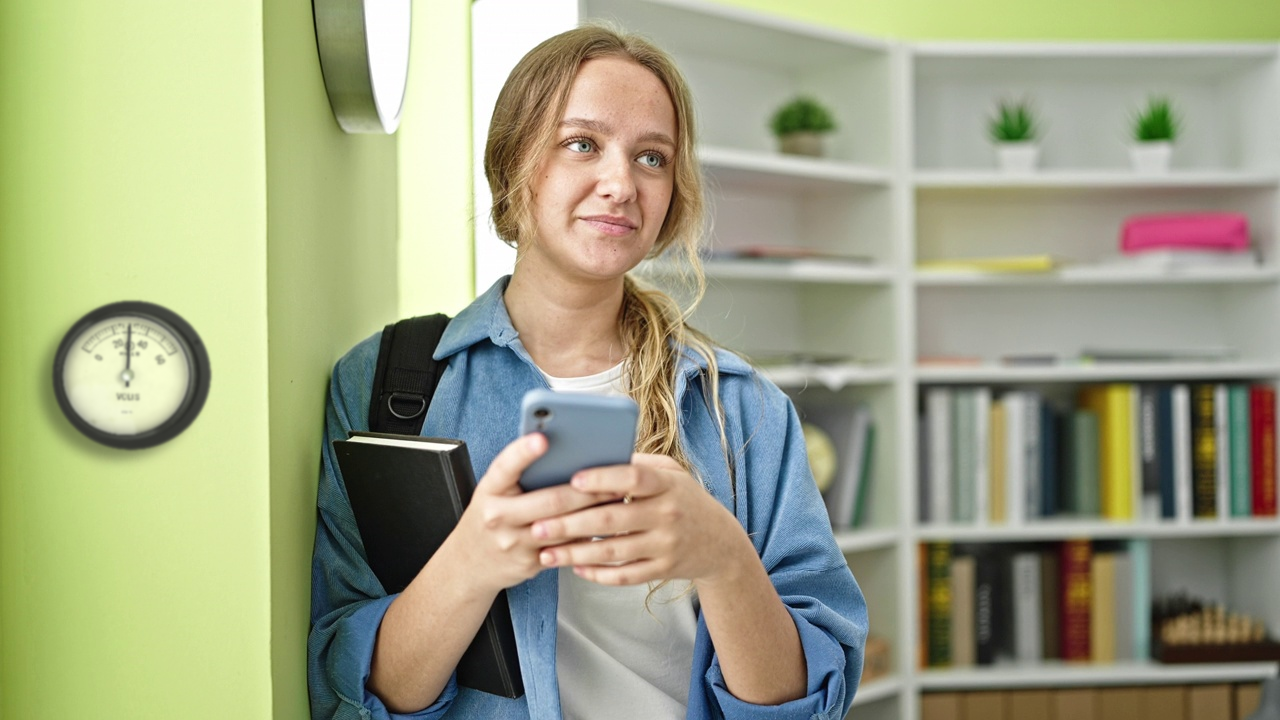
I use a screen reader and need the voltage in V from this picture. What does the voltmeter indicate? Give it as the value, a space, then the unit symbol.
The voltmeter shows 30 V
